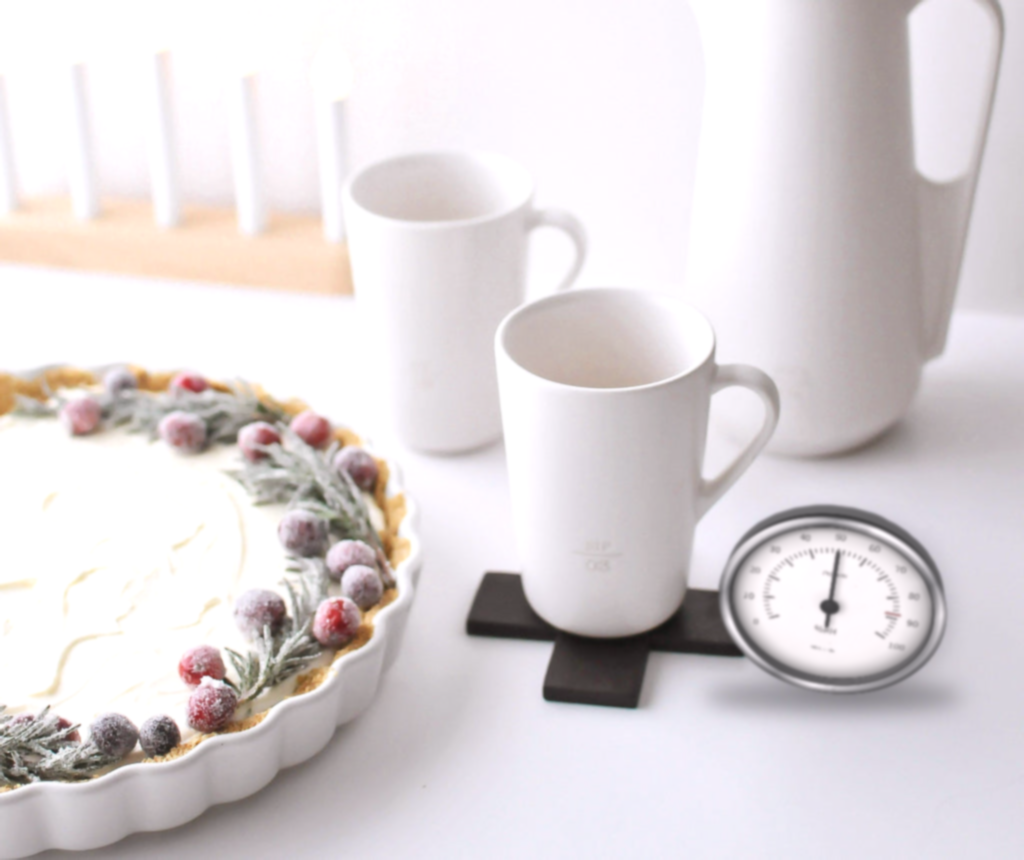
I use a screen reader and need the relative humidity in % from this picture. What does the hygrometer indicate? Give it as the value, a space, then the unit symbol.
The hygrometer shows 50 %
